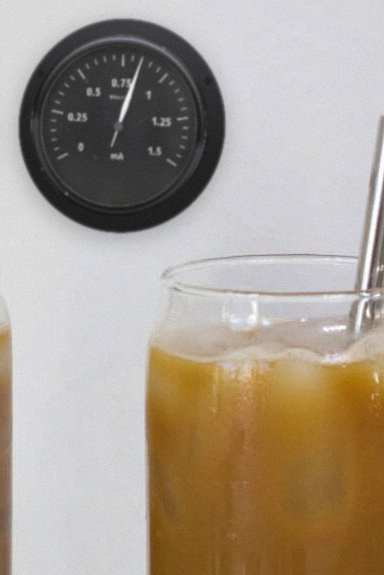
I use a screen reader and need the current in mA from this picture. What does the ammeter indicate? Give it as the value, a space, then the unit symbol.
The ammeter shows 0.85 mA
